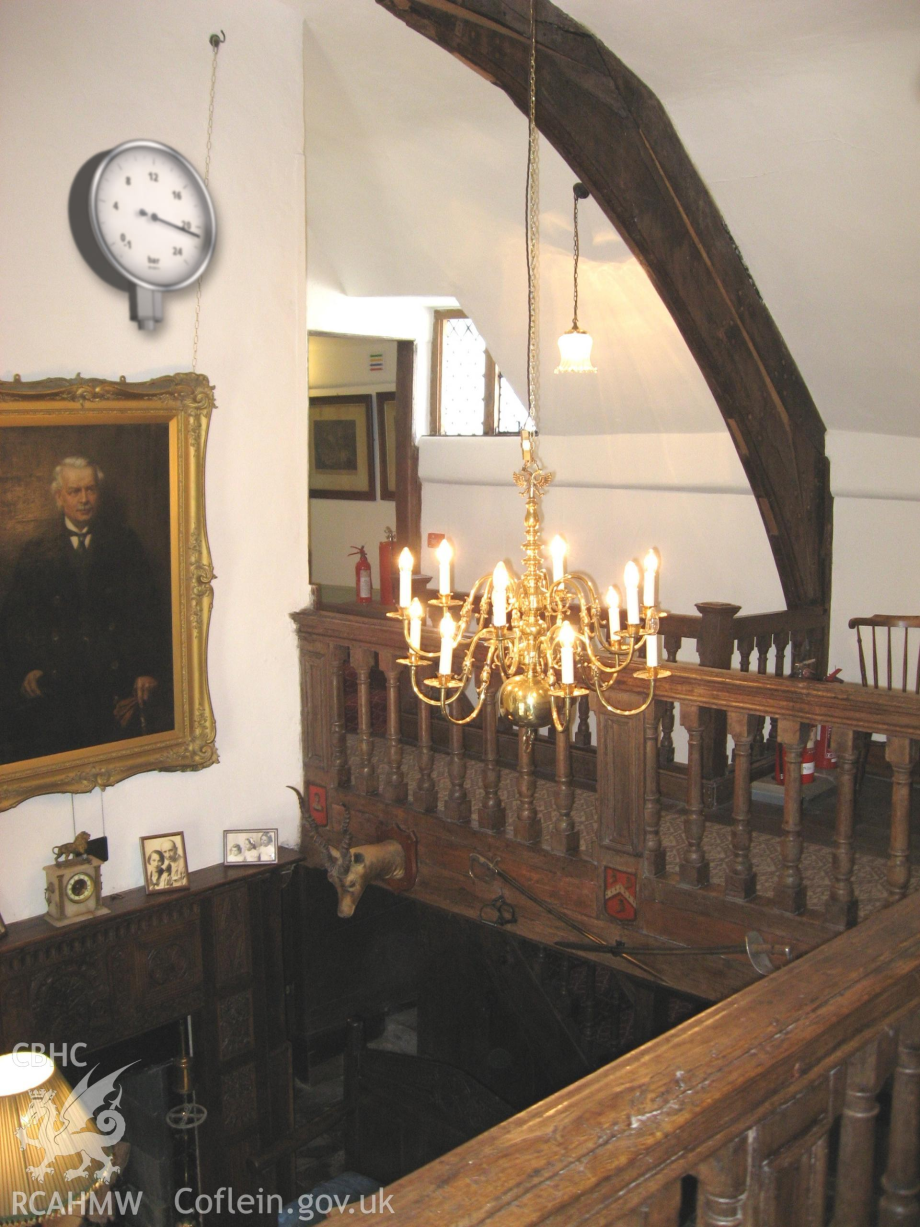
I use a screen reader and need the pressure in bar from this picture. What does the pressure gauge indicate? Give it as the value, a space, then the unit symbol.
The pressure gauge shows 21 bar
